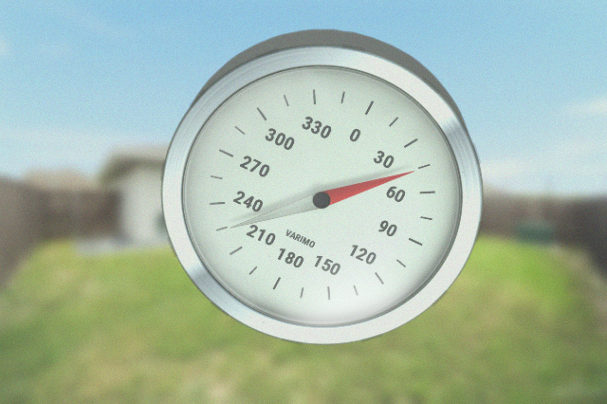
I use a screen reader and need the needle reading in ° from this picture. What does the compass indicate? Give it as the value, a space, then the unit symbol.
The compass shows 45 °
